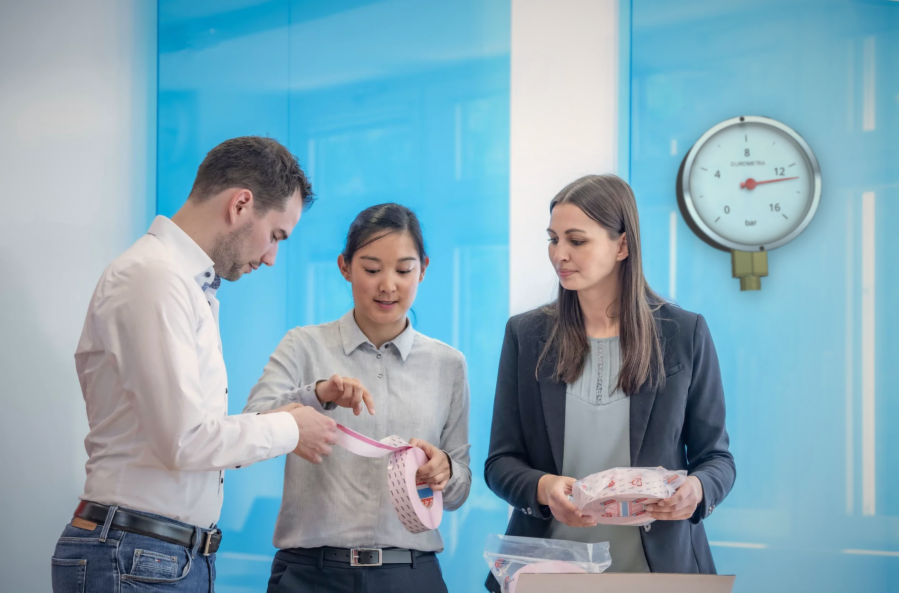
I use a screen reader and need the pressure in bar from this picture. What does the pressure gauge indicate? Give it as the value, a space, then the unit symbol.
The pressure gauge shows 13 bar
